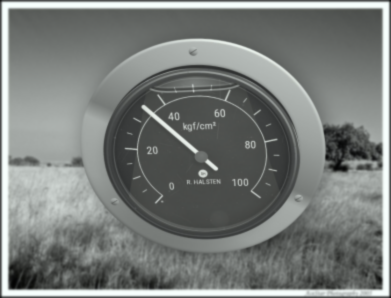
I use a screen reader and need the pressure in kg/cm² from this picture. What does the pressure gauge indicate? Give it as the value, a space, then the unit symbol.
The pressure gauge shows 35 kg/cm²
